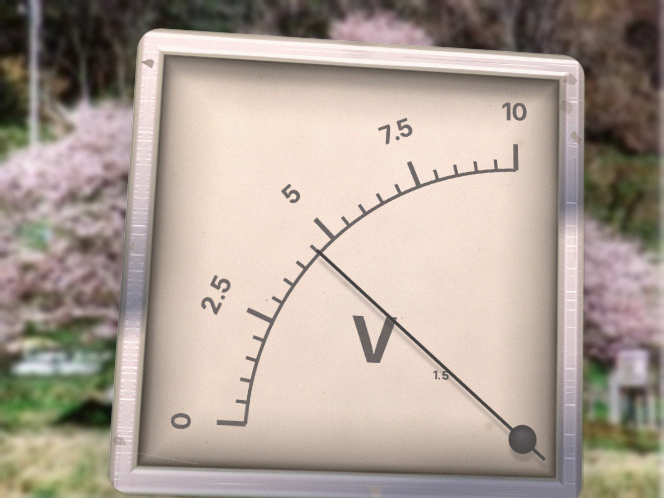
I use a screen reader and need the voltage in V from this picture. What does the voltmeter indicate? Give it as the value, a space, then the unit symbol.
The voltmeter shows 4.5 V
